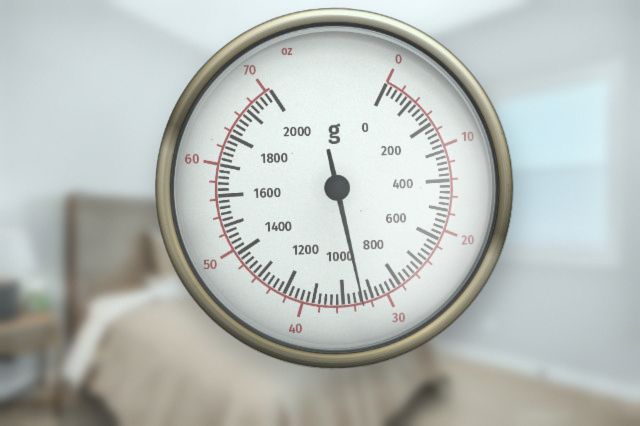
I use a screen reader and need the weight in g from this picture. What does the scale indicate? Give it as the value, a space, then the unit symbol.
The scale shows 940 g
